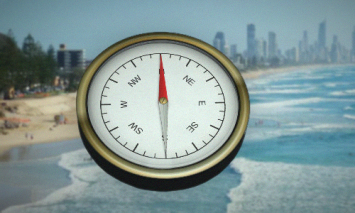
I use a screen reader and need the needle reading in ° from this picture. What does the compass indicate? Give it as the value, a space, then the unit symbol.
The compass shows 0 °
